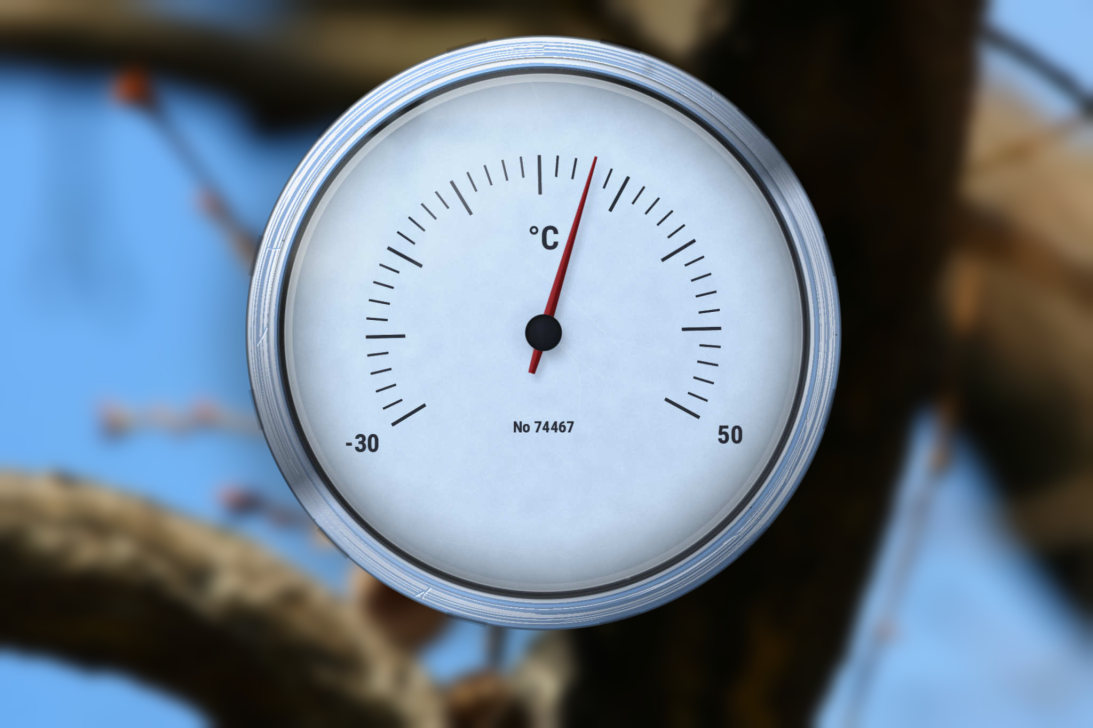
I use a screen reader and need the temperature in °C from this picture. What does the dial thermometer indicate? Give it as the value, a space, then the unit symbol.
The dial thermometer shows 16 °C
